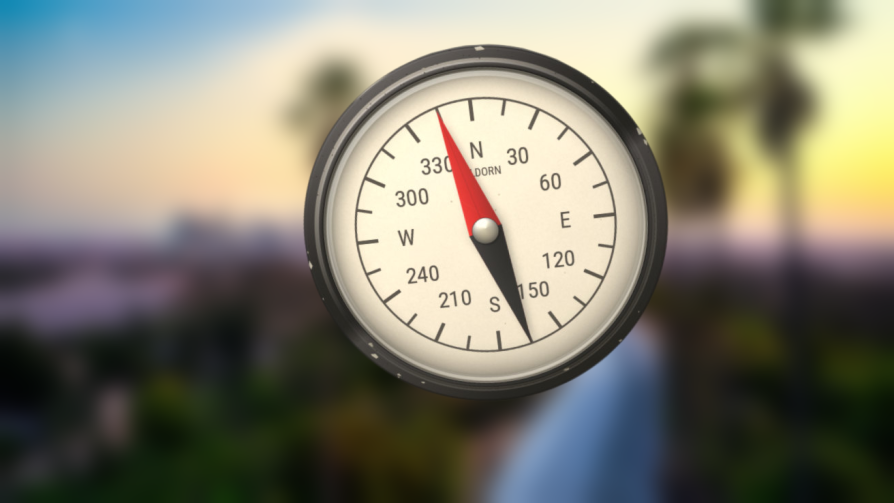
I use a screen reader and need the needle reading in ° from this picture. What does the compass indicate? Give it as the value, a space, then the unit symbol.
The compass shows 345 °
